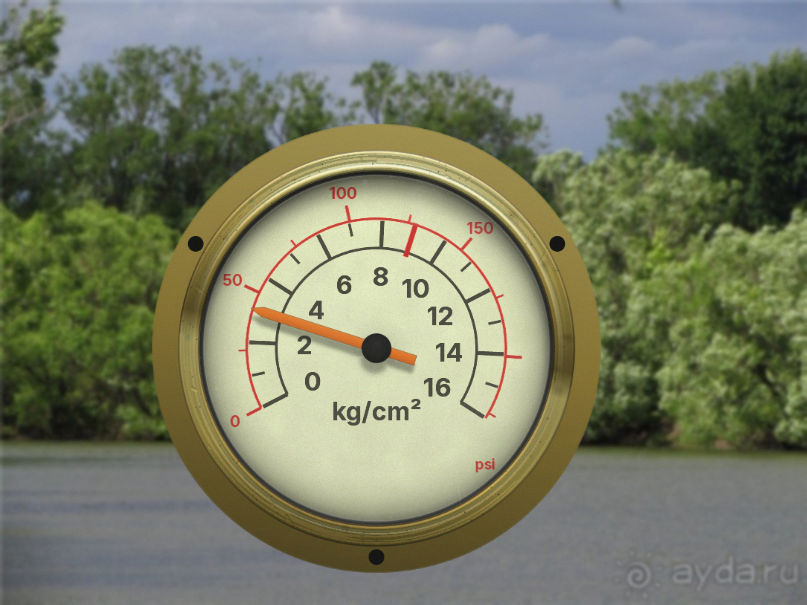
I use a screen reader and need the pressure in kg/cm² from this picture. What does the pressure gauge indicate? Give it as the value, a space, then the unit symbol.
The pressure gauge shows 3 kg/cm²
